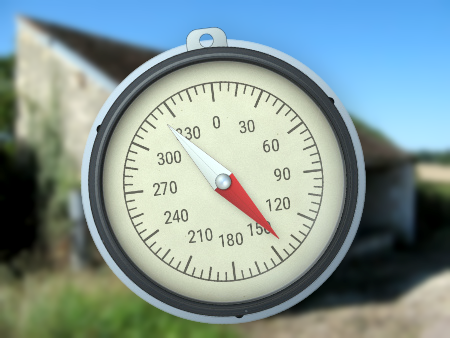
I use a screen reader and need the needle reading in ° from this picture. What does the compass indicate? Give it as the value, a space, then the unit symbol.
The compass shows 142.5 °
